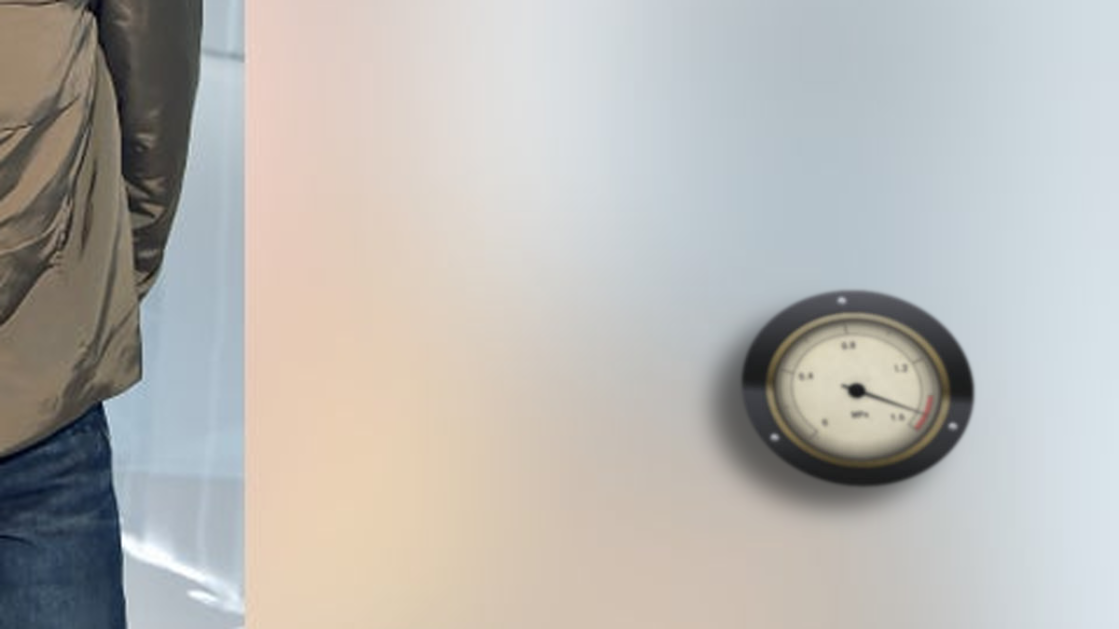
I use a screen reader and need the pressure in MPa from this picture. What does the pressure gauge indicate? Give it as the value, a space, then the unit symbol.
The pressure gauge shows 1.5 MPa
